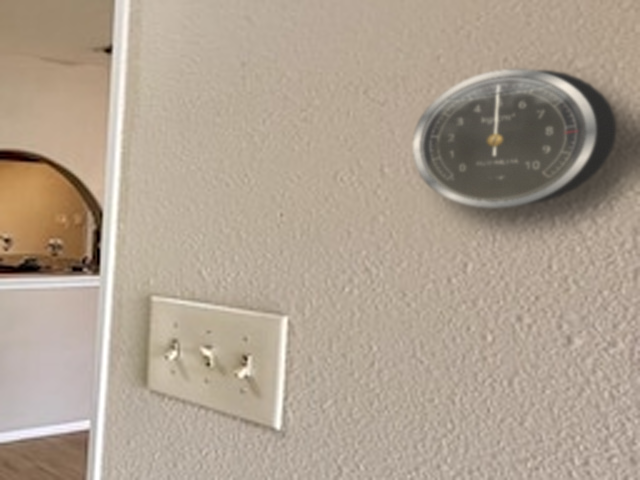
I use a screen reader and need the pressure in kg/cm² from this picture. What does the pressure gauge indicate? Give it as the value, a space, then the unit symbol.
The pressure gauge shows 5 kg/cm²
